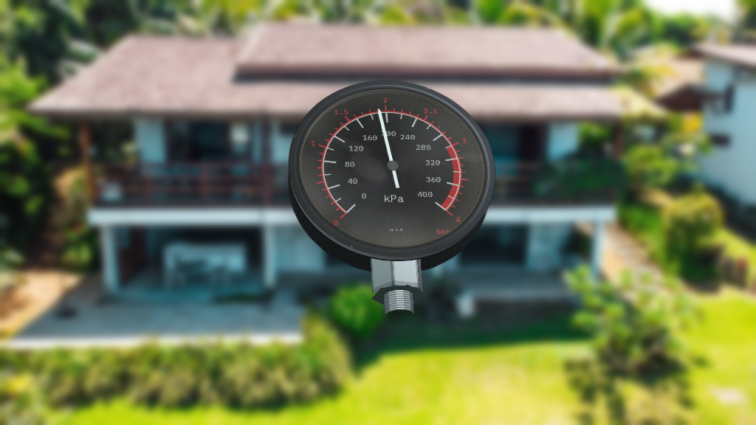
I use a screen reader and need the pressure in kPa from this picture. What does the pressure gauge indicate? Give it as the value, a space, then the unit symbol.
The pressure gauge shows 190 kPa
